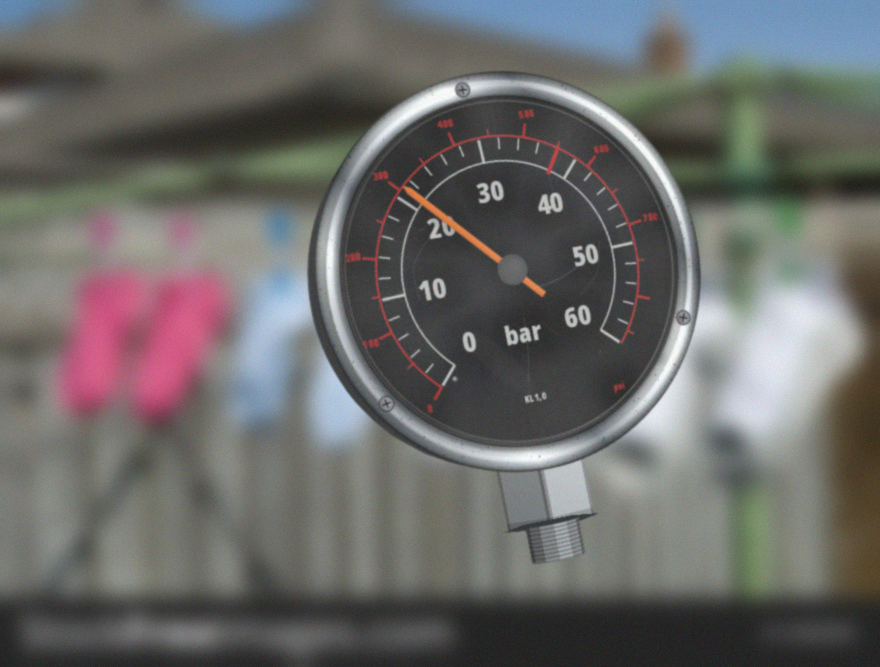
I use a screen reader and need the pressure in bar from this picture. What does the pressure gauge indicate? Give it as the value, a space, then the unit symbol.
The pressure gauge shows 21 bar
